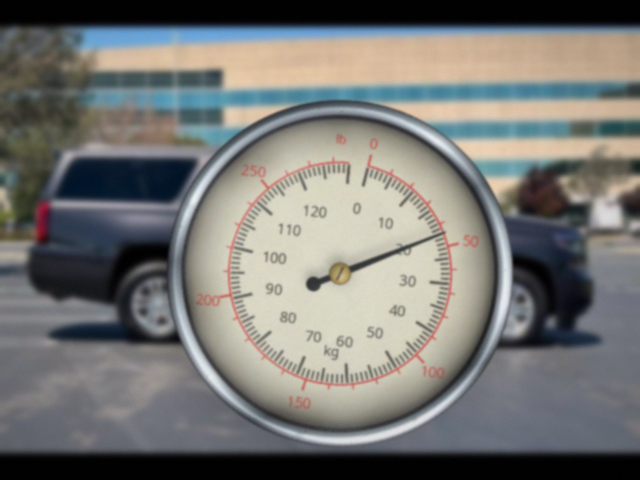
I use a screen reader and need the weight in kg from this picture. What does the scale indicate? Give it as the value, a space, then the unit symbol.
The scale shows 20 kg
